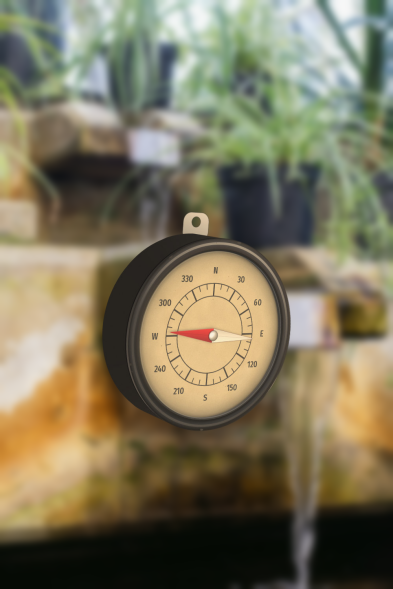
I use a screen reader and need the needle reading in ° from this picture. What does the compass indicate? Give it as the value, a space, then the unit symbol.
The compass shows 275 °
